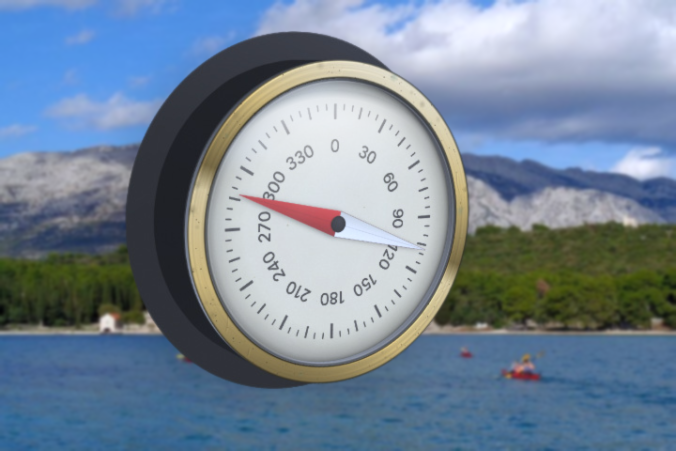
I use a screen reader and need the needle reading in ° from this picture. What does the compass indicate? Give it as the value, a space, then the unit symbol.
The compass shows 287.5 °
